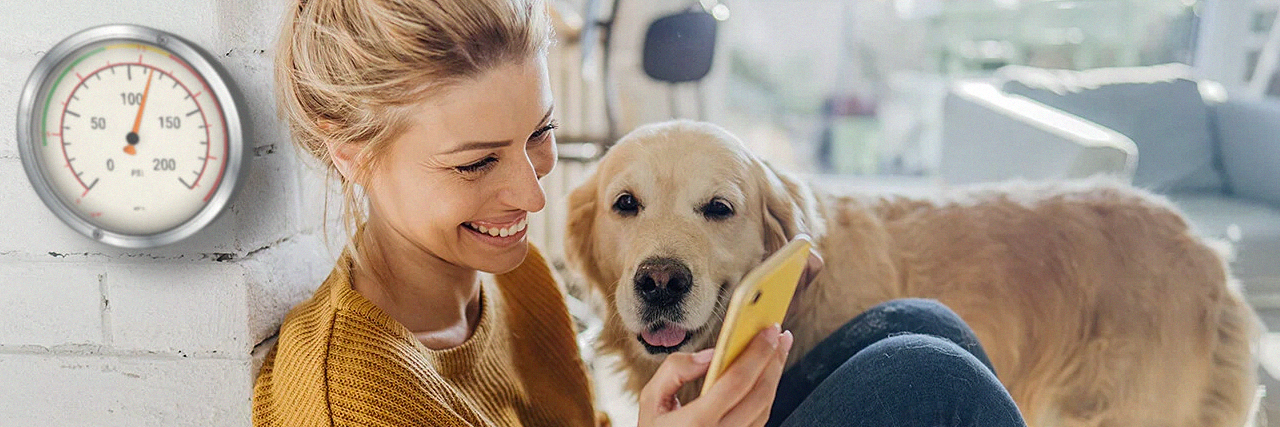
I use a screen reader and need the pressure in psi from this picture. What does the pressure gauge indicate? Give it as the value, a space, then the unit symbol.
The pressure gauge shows 115 psi
